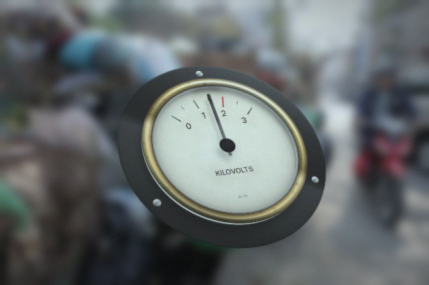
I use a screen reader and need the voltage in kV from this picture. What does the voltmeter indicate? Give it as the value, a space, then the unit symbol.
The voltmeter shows 1.5 kV
